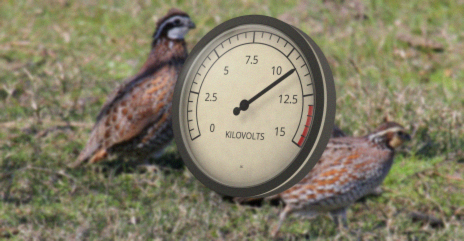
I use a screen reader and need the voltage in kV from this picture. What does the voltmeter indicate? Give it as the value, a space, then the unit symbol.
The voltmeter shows 11 kV
